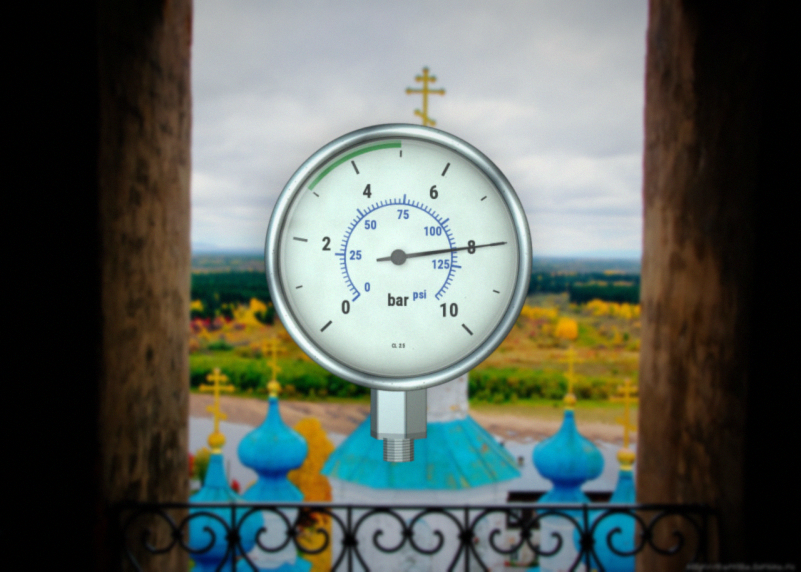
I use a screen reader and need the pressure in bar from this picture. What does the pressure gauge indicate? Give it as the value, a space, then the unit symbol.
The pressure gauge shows 8 bar
